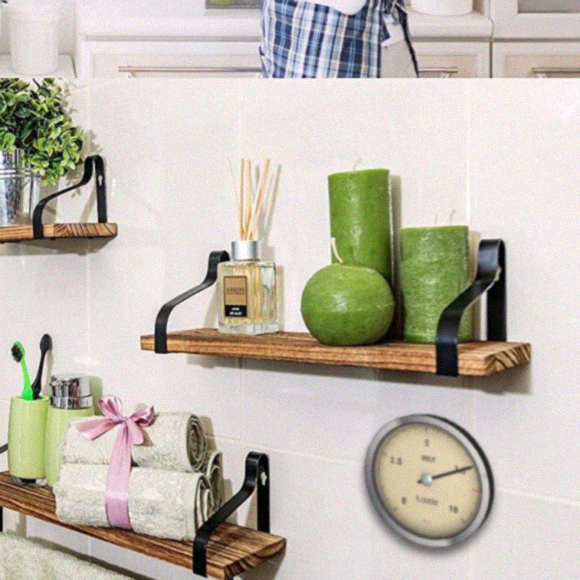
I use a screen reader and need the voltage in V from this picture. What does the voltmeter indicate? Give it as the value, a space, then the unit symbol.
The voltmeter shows 7.5 V
